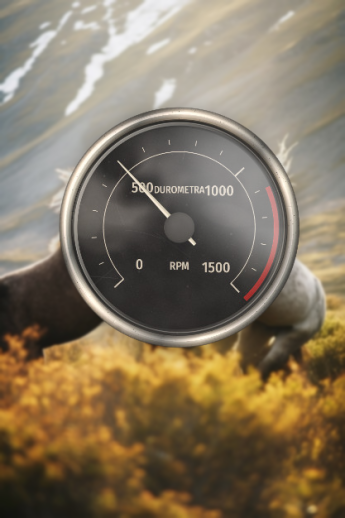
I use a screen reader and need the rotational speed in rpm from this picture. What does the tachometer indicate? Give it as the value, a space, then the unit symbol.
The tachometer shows 500 rpm
